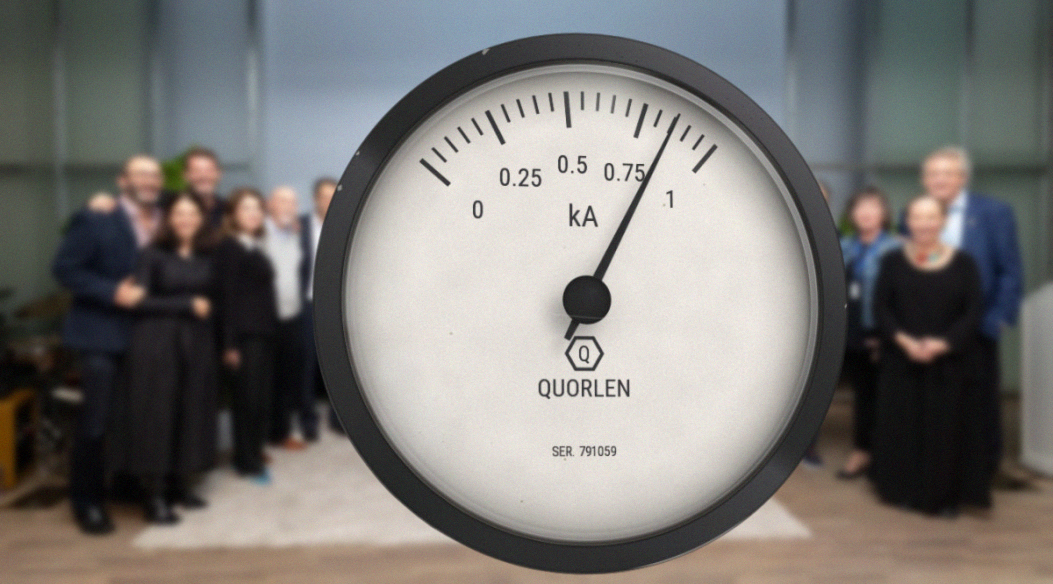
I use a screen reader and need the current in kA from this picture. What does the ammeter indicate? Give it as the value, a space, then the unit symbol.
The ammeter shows 0.85 kA
